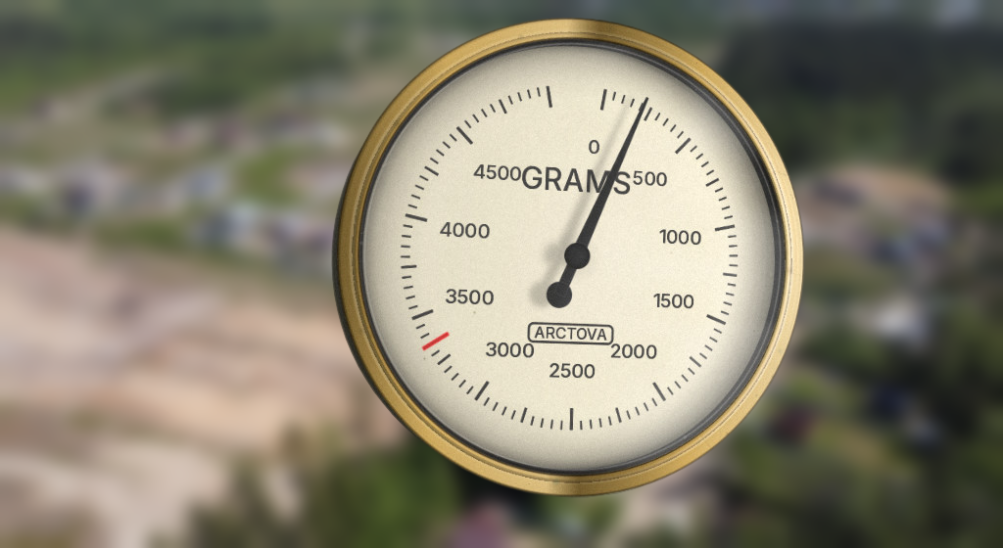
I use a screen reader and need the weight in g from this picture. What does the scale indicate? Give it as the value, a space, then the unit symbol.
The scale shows 200 g
